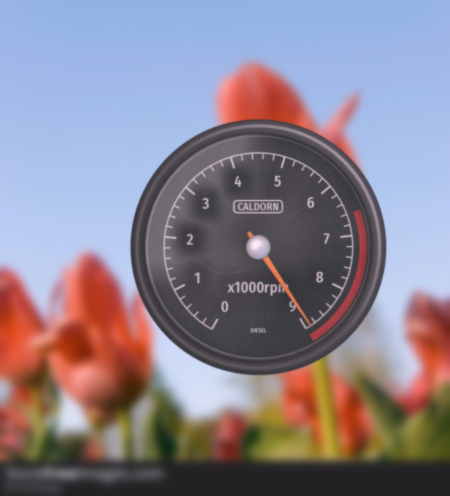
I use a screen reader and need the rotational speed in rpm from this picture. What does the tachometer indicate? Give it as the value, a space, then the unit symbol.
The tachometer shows 8900 rpm
